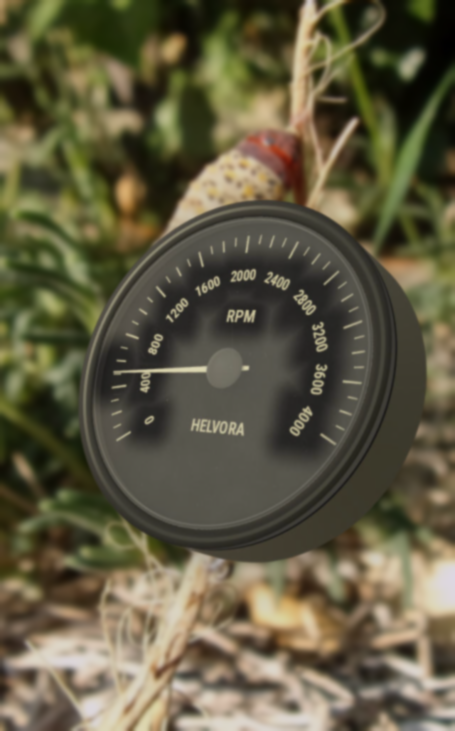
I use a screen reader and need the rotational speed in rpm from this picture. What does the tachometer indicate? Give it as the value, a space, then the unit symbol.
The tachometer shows 500 rpm
